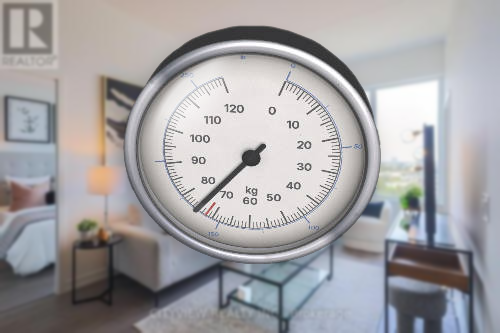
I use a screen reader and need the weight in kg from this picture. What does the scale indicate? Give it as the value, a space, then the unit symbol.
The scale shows 75 kg
